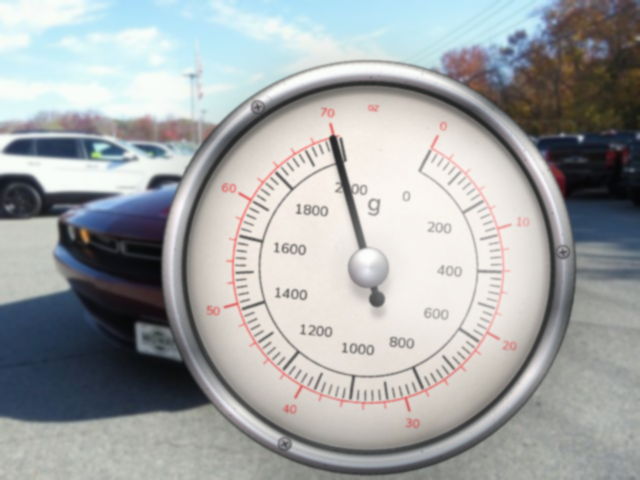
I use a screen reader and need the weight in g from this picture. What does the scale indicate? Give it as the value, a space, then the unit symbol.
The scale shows 1980 g
